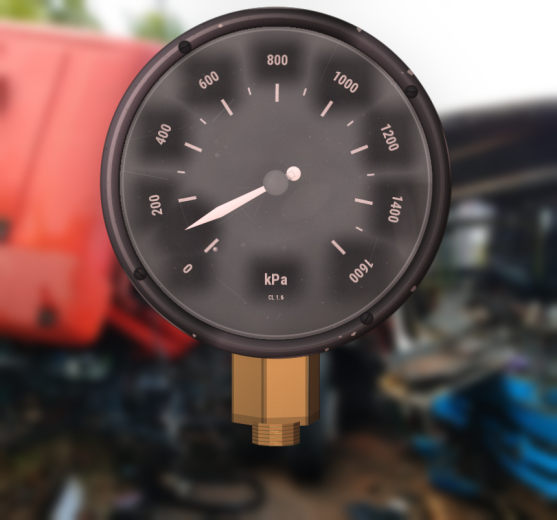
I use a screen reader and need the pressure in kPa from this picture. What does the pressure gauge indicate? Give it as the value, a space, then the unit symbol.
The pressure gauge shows 100 kPa
